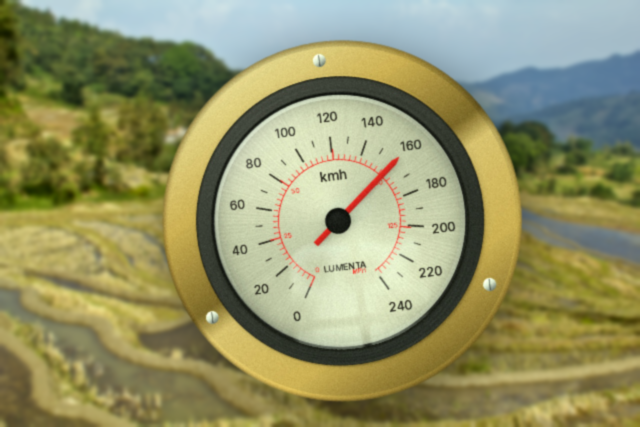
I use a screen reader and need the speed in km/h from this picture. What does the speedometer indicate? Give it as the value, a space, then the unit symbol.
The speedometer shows 160 km/h
